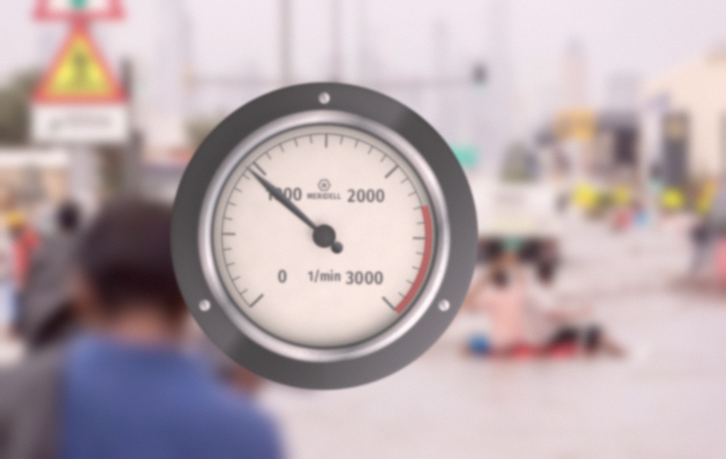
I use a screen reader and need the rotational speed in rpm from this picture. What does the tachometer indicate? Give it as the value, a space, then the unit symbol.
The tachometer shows 950 rpm
